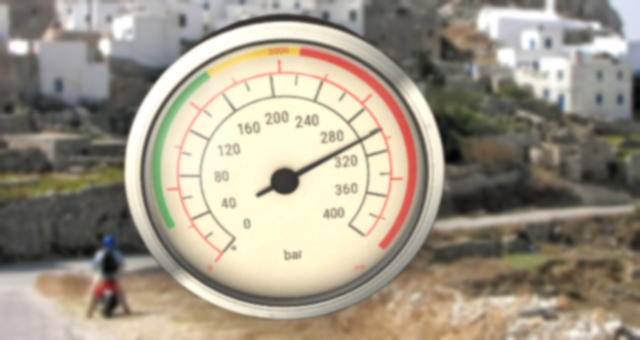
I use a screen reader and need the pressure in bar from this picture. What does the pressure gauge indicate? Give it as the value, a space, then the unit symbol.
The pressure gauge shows 300 bar
